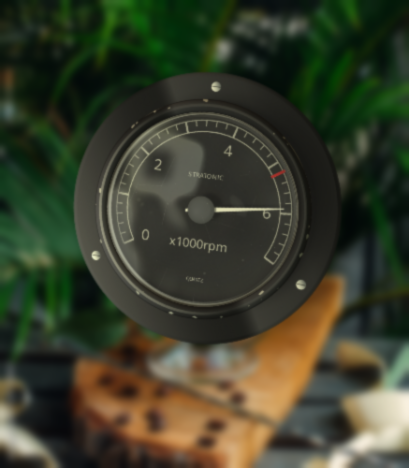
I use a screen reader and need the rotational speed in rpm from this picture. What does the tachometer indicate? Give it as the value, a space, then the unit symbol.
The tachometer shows 5900 rpm
